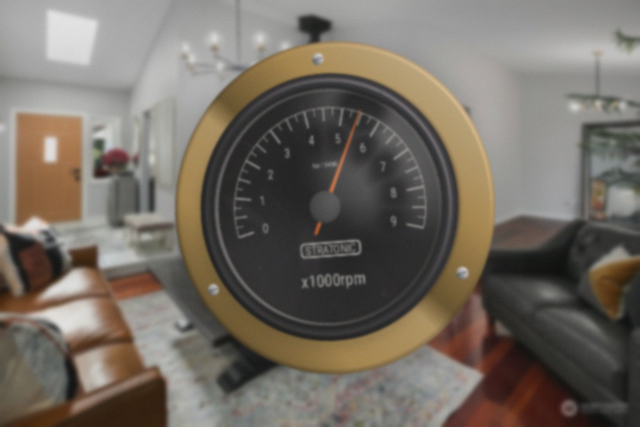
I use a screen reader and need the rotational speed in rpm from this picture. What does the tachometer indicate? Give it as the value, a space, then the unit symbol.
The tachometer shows 5500 rpm
